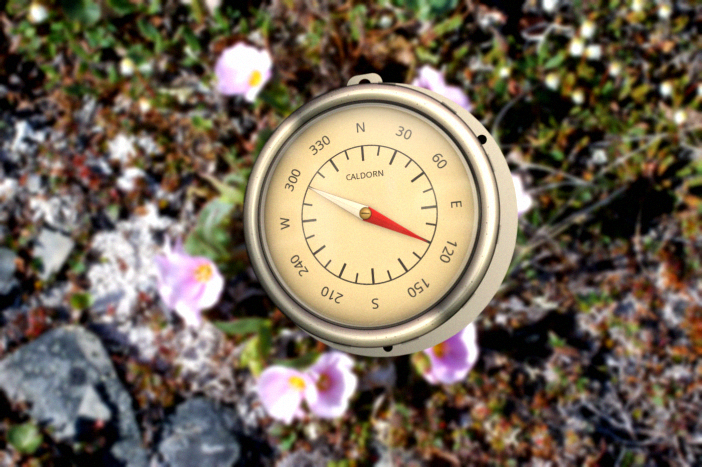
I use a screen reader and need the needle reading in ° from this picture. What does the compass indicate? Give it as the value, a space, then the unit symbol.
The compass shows 120 °
